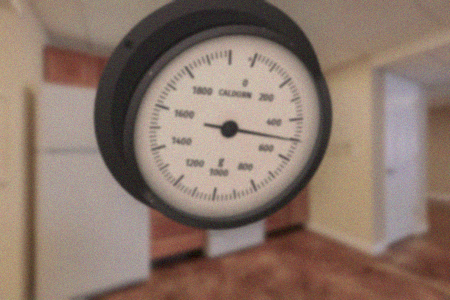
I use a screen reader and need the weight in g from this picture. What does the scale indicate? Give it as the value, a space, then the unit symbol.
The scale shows 500 g
